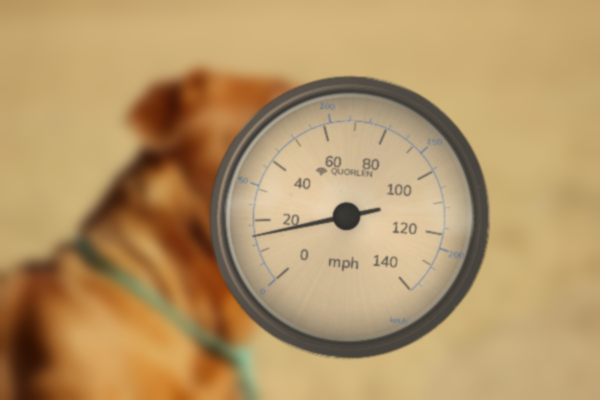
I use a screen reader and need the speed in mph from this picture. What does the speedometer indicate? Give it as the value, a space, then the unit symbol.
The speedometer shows 15 mph
